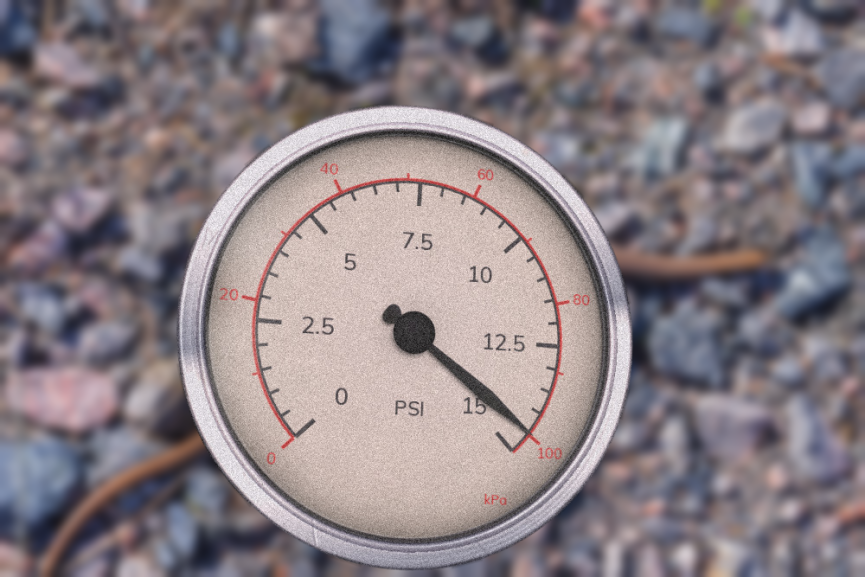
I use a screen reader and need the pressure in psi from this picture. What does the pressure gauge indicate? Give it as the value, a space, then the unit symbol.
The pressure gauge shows 14.5 psi
